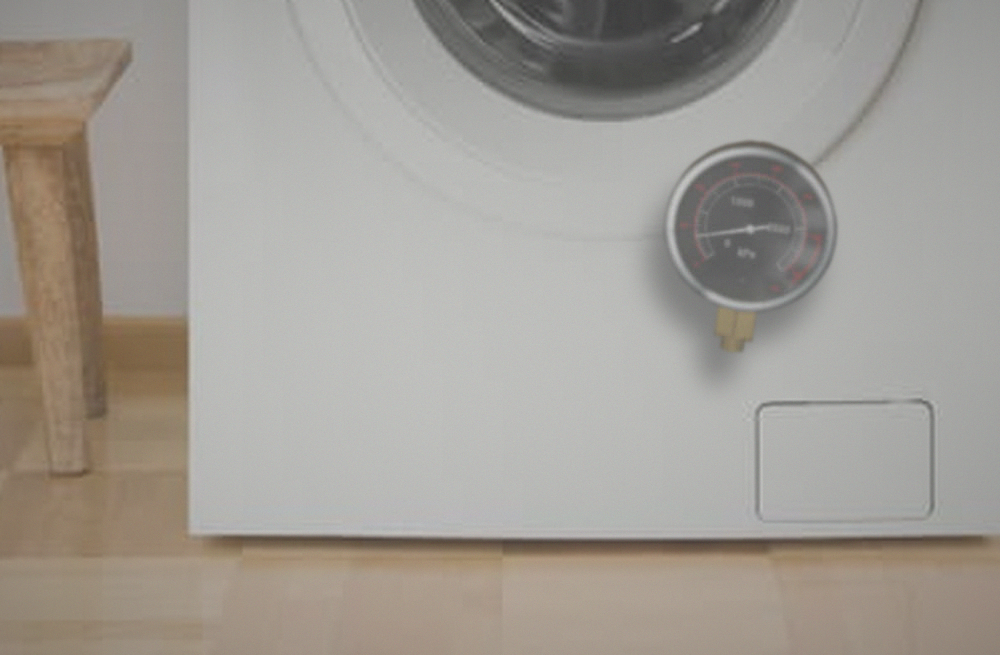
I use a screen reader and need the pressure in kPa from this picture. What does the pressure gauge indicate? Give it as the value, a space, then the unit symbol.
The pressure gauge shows 250 kPa
